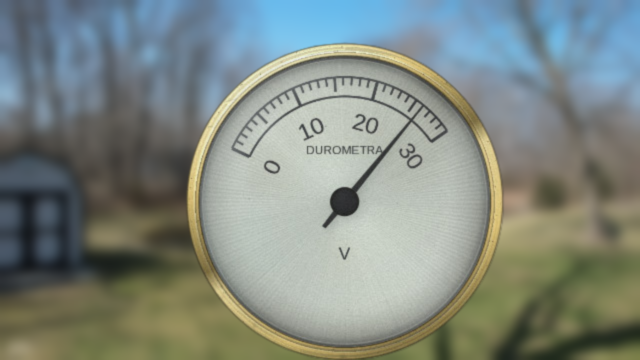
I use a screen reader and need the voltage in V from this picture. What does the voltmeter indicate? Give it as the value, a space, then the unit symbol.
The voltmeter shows 26 V
